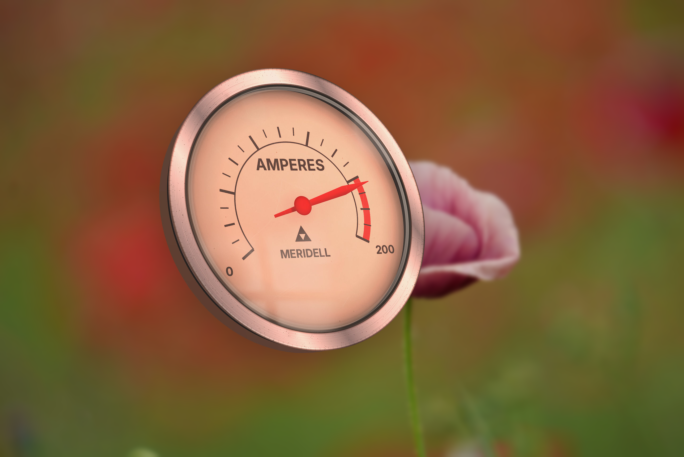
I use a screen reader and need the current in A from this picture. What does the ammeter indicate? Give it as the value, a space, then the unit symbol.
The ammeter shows 165 A
